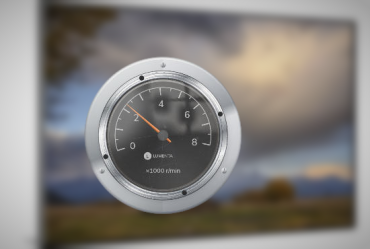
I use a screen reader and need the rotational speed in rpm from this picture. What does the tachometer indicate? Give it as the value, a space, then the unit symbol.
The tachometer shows 2250 rpm
